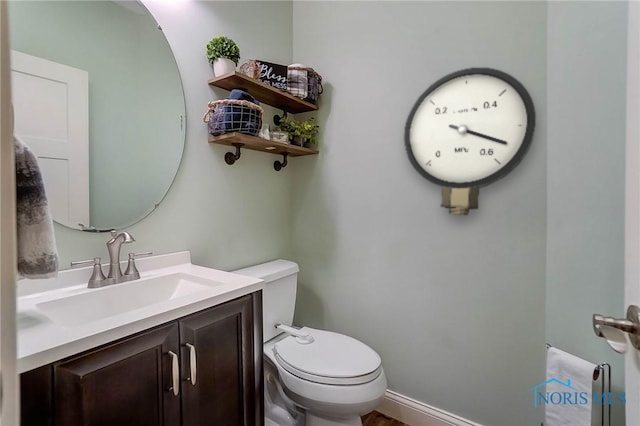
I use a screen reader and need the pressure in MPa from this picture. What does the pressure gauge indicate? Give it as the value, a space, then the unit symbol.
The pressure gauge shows 0.55 MPa
